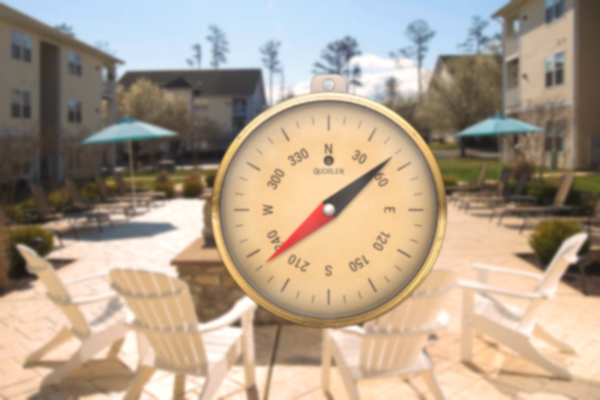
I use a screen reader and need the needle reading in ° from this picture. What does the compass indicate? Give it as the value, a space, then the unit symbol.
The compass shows 230 °
